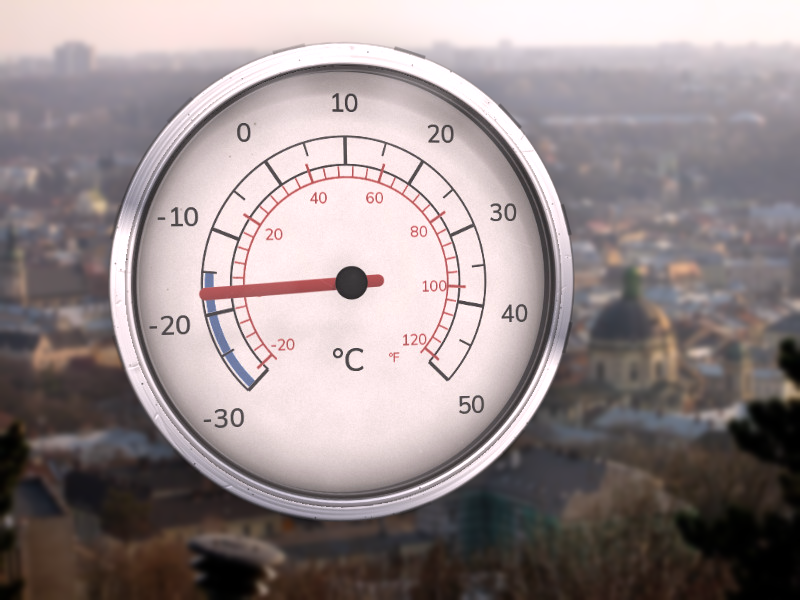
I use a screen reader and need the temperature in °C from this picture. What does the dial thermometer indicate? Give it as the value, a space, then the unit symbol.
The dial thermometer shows -17.5 °C
